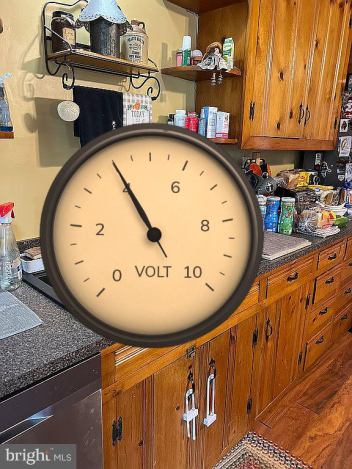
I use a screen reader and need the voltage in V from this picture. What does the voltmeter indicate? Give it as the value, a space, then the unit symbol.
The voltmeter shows 4 V
